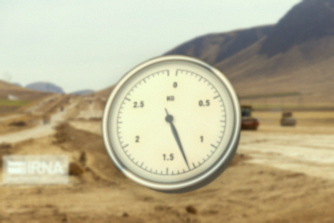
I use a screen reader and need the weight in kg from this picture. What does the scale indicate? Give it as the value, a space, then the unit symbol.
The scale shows 1.3 kg
